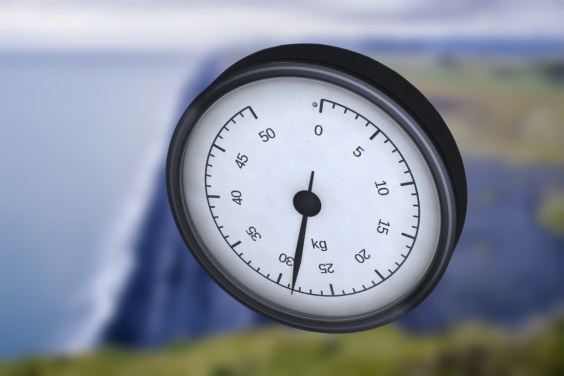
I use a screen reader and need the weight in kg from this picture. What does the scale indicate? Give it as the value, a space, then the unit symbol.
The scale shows 28.5 kg
